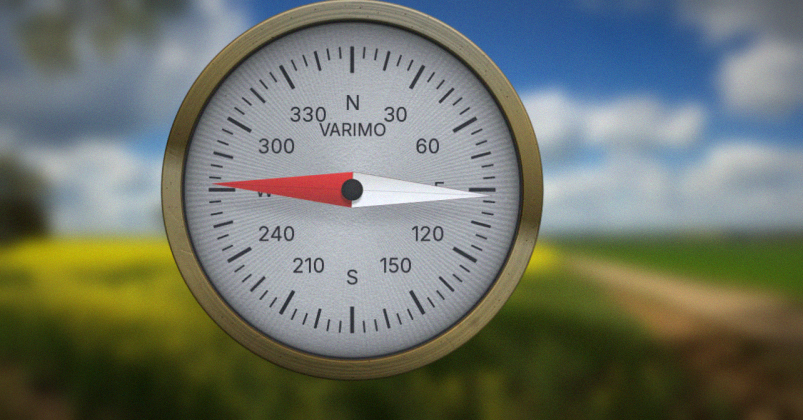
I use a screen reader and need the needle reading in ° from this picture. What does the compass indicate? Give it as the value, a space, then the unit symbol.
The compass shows 272.5 °
